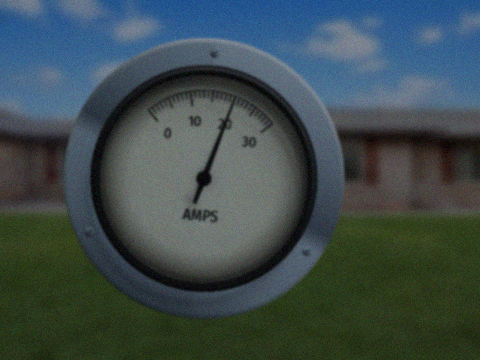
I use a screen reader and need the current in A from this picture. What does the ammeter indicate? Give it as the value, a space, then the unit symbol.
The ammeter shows 20 A
